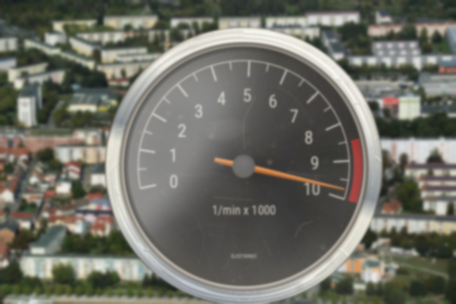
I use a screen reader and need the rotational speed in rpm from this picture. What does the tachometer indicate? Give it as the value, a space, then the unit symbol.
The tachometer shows 9750 rpm
